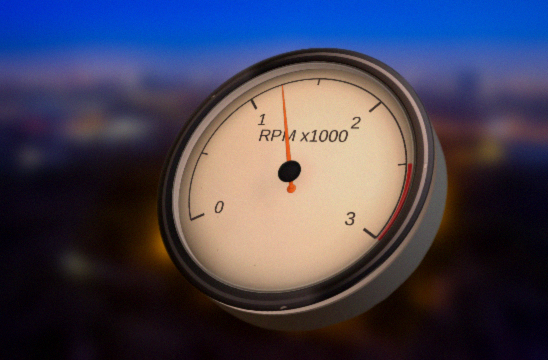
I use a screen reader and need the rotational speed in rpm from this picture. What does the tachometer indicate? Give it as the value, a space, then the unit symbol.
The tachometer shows 1250 rpm
